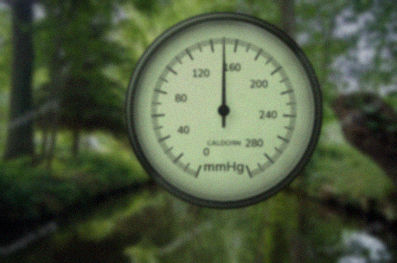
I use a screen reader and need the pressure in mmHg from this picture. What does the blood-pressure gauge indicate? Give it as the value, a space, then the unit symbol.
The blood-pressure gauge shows 150 mmHg
